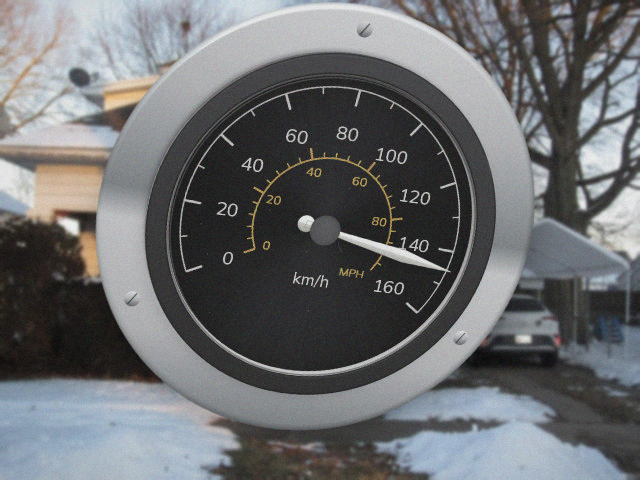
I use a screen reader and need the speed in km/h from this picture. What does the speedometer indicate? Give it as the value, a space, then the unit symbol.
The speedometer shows 145 km/h
